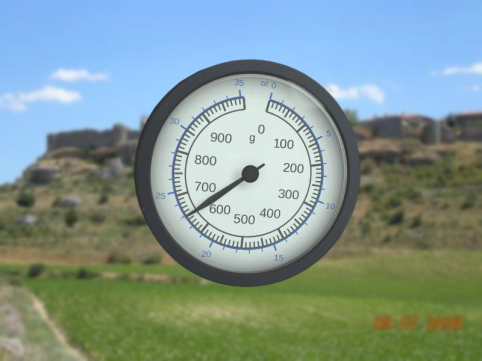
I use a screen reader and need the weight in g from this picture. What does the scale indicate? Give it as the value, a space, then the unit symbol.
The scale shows 650 g
